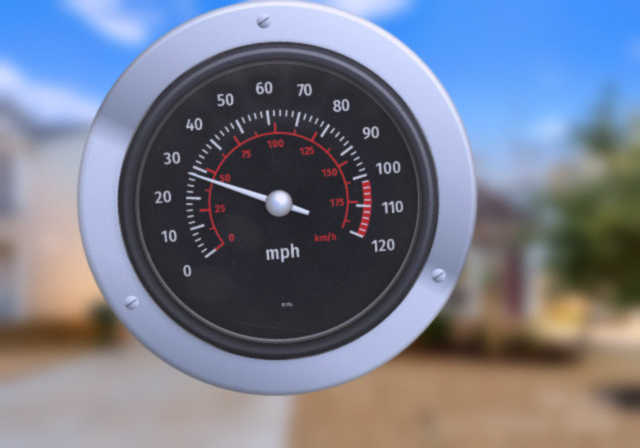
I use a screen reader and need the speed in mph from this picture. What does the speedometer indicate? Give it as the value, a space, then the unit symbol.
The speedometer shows 28 mph
